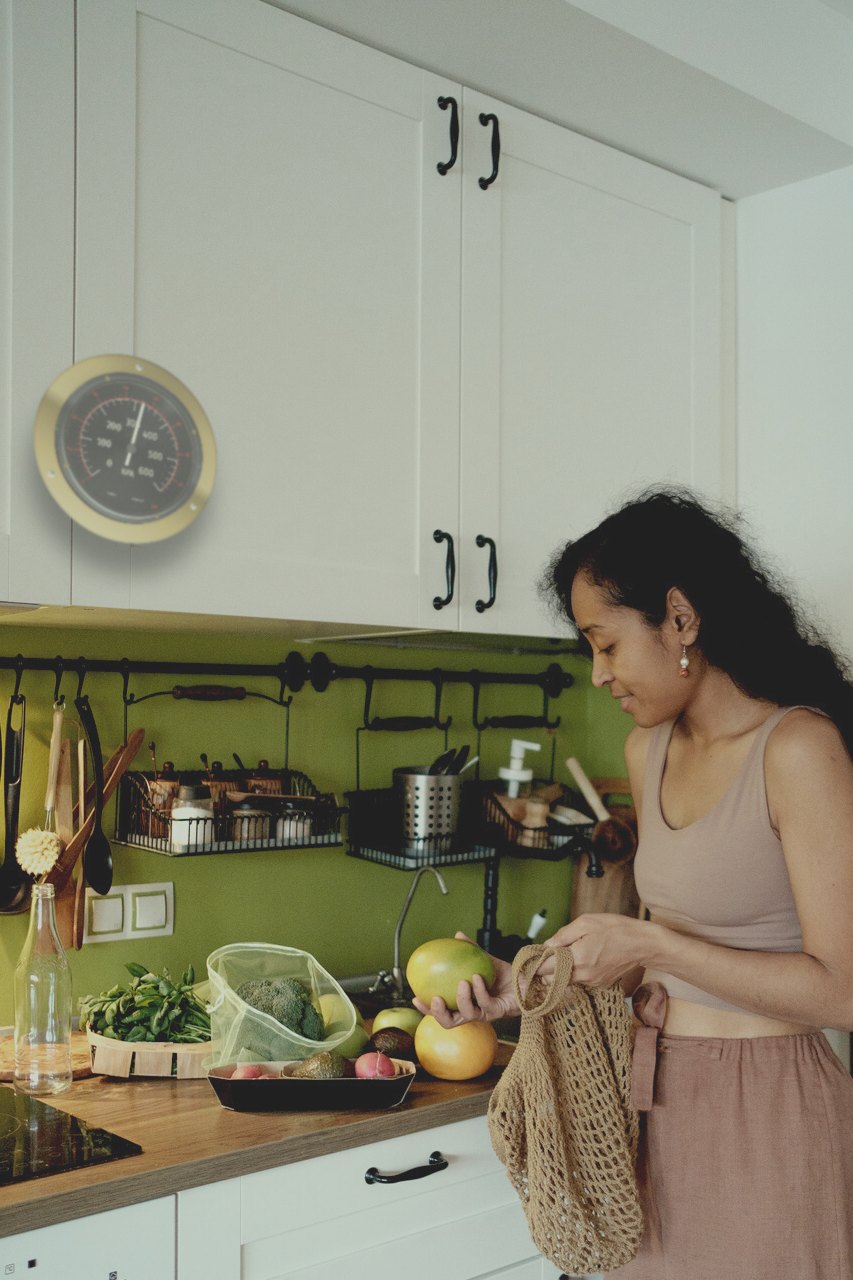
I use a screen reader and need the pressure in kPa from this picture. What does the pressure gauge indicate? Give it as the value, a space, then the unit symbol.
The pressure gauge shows 320 kPa
